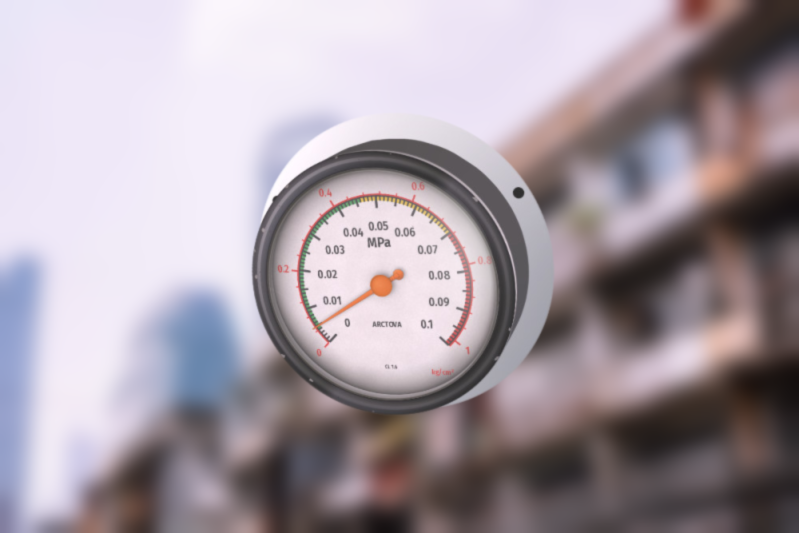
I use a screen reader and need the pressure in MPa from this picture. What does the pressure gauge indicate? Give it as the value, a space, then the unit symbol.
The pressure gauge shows 0.005 MPa
